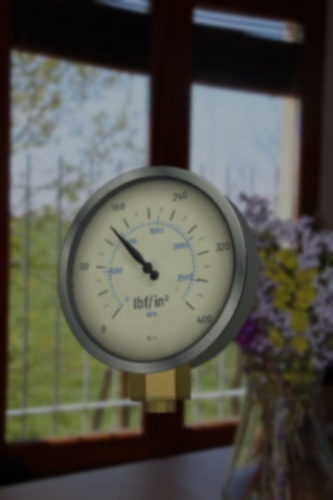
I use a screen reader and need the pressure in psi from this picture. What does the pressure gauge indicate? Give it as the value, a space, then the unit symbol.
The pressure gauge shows 140 psi
